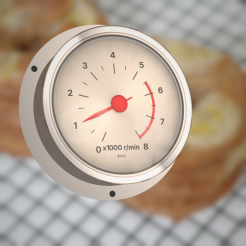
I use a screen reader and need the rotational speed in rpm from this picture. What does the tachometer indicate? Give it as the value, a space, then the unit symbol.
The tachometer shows 1000 rpm
